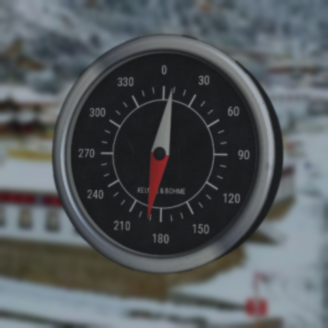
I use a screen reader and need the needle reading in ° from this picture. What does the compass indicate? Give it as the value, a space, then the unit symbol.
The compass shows 190 °
